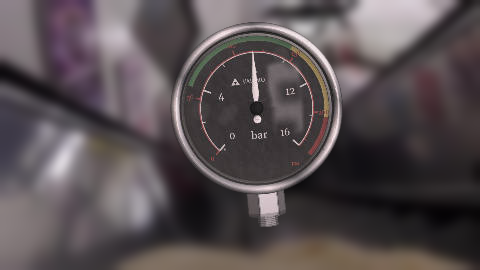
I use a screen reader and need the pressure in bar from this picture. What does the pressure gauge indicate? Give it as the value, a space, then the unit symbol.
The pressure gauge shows 8 bar
